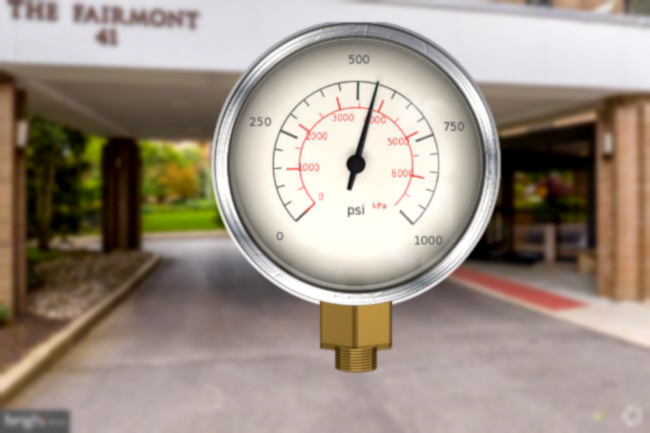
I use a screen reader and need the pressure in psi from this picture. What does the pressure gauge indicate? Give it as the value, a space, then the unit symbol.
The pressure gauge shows 550 psi
